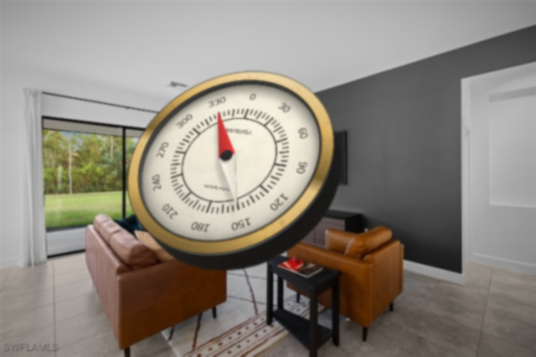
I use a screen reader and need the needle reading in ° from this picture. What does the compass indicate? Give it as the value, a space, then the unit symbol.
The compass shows 330 °
